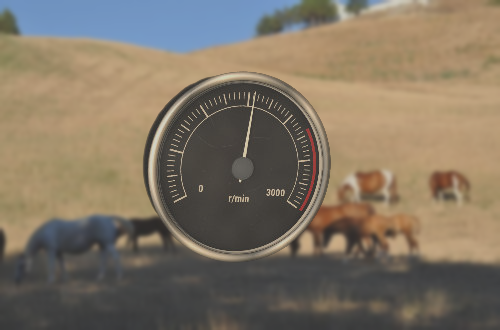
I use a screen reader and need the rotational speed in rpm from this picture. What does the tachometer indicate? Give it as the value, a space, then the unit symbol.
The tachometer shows 1550 rpm
